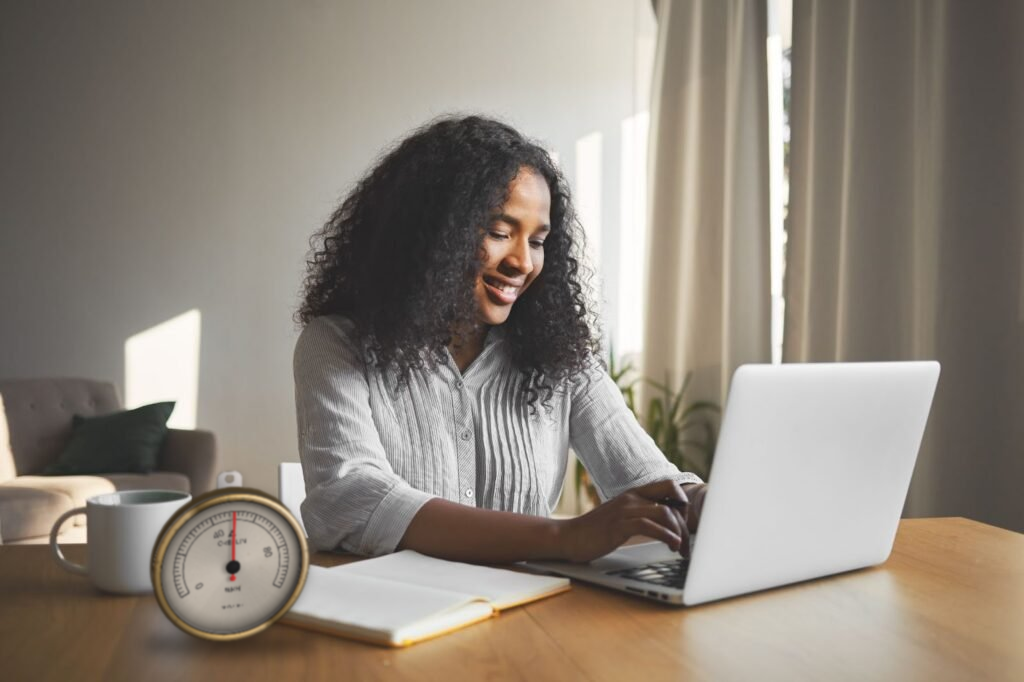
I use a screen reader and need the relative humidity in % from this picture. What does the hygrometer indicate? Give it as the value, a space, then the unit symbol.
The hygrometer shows 50 %
